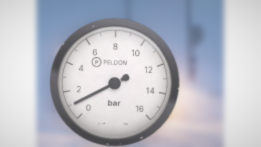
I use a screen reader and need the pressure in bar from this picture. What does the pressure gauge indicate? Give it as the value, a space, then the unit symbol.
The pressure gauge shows 1 bar
